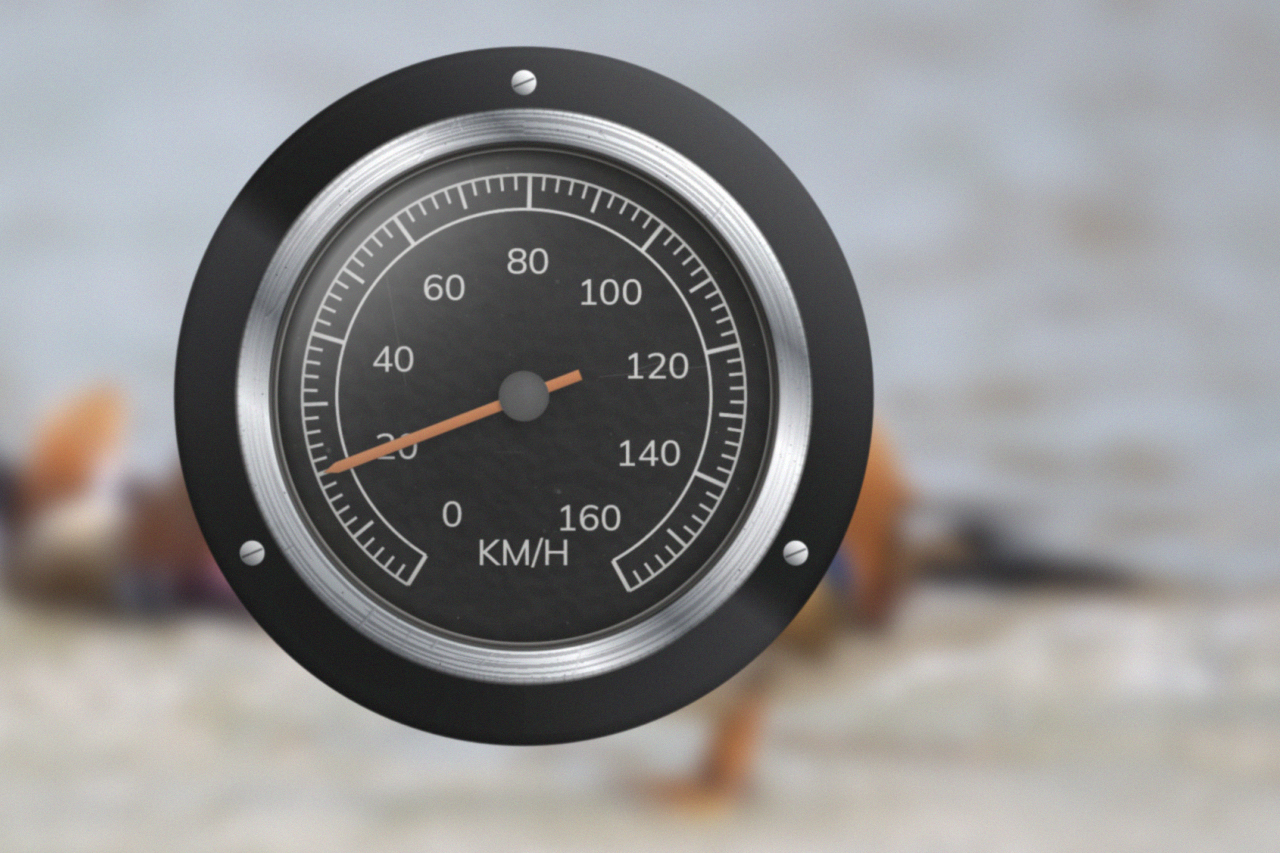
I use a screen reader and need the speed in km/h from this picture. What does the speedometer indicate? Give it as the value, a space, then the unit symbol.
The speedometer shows 20 km/h
